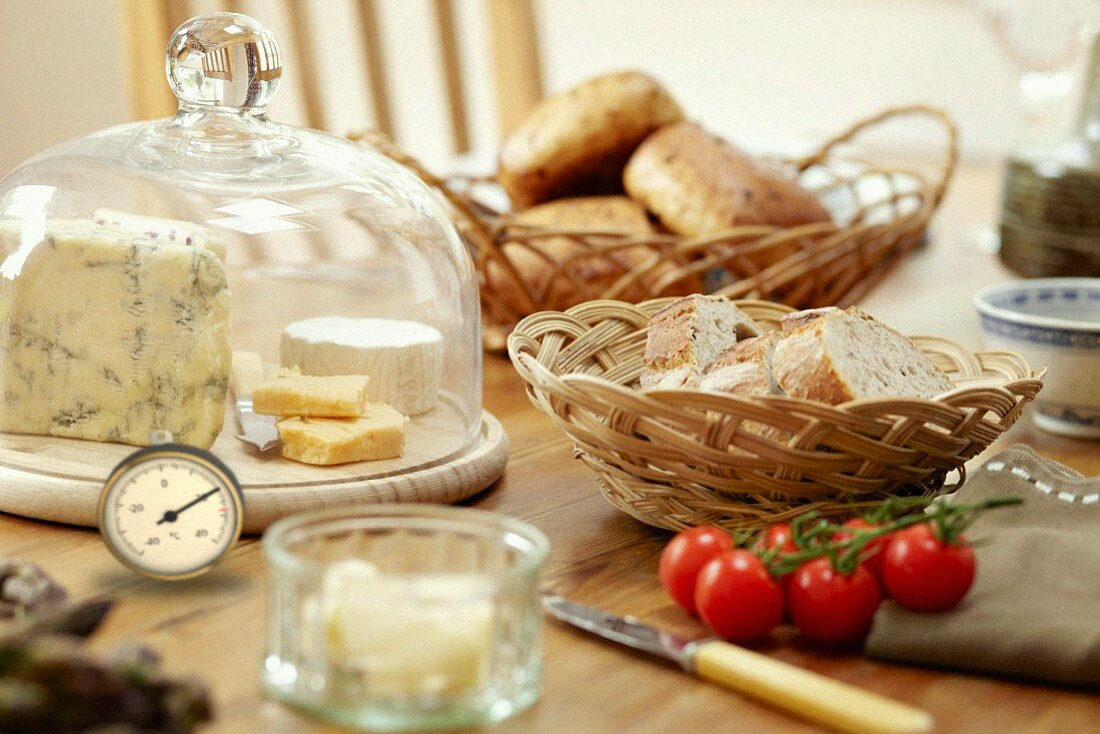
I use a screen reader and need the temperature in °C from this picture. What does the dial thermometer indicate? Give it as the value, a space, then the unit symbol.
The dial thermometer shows 20 °C
